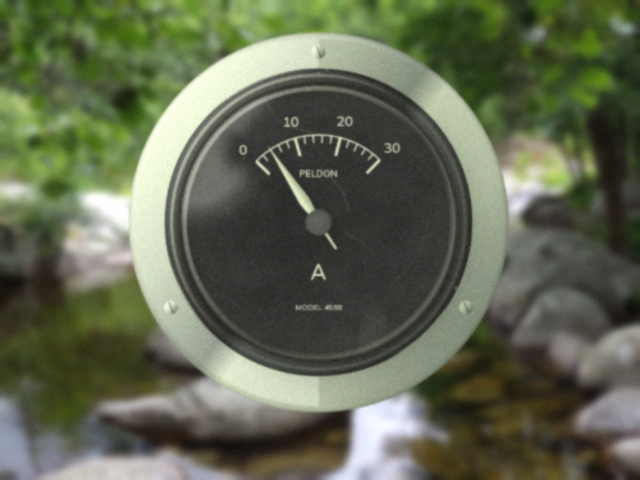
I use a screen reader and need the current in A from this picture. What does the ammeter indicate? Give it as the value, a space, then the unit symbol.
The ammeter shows 4 A
